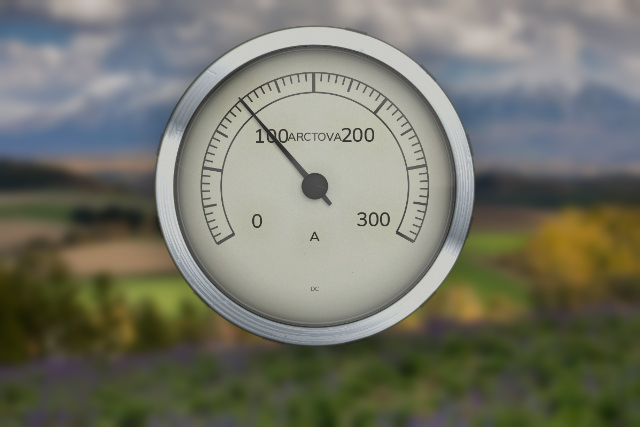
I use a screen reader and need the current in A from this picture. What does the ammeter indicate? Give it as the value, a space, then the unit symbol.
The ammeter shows 100 A
